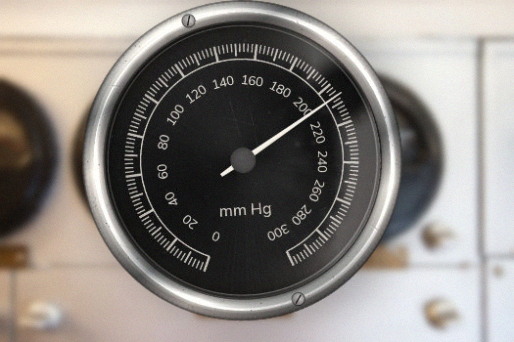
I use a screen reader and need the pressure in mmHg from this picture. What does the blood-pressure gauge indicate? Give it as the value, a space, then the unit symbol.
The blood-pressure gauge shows 206 mmHg
